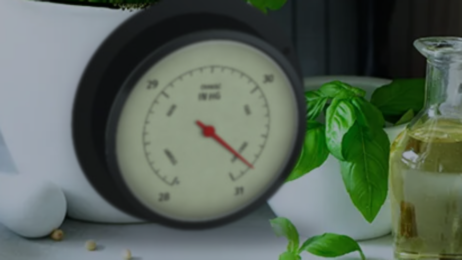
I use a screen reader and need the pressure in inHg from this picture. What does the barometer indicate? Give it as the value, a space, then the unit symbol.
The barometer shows 30.8 inHg
